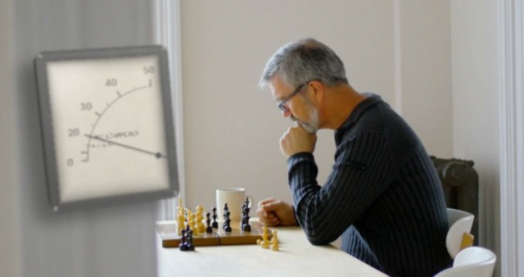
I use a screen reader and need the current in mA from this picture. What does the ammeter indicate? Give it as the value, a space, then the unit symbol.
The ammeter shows 20 mA
